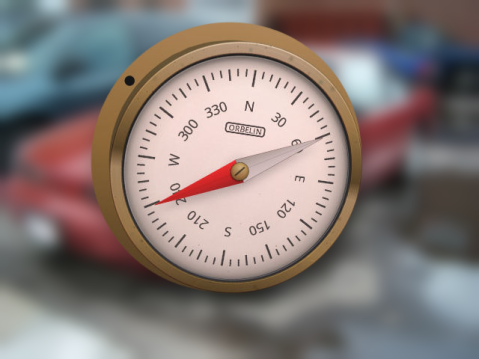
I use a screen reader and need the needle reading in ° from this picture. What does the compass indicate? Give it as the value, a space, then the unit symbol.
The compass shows 240 °
